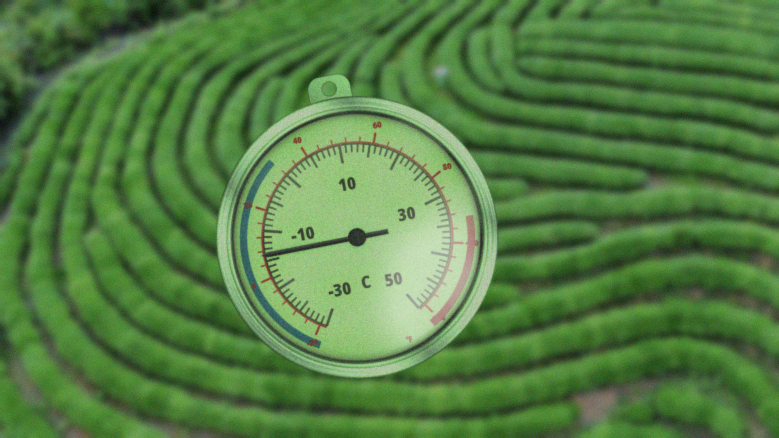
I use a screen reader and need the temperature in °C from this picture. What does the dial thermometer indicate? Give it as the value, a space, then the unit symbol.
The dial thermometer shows -14 °C
